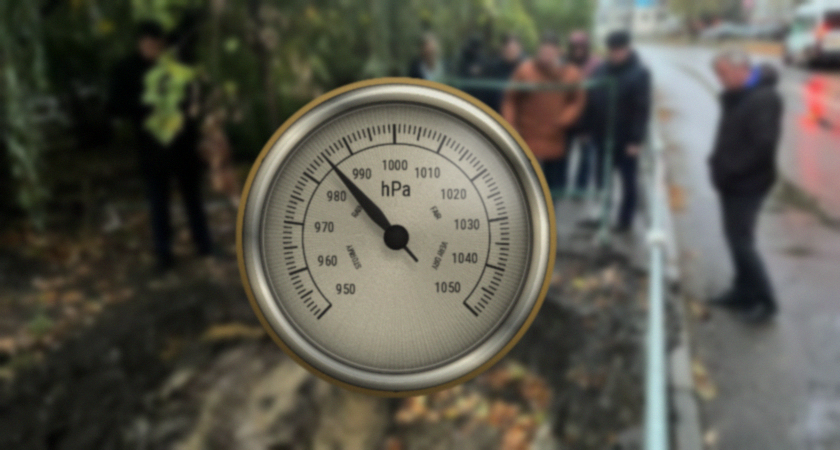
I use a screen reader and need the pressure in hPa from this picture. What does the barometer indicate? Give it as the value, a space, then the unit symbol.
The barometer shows 985 hPa
